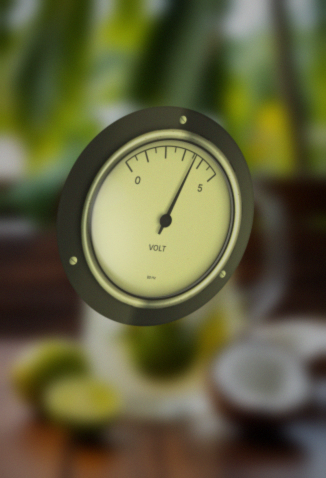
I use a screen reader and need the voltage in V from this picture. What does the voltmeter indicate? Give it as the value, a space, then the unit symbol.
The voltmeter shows 3.5 V
